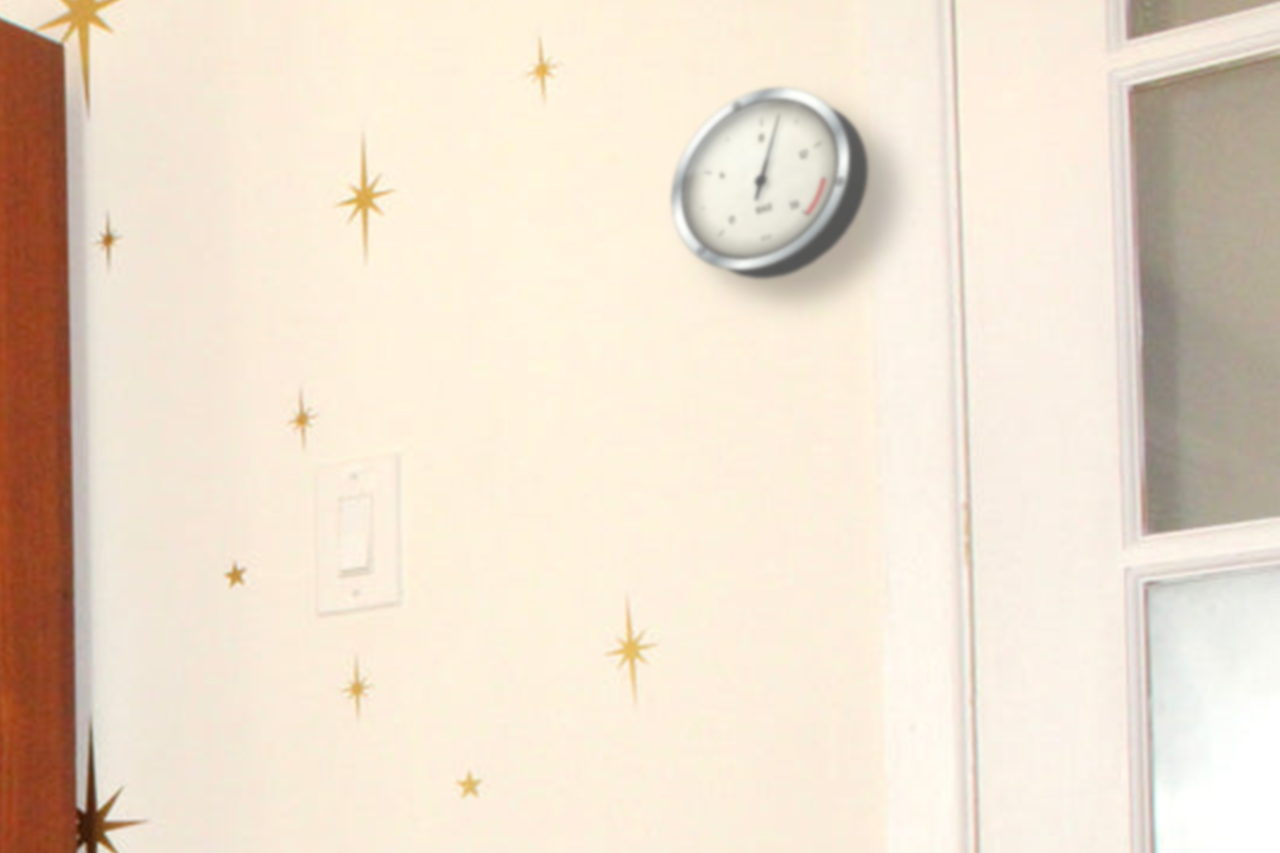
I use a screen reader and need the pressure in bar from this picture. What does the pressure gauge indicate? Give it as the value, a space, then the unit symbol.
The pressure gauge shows 9 bar
